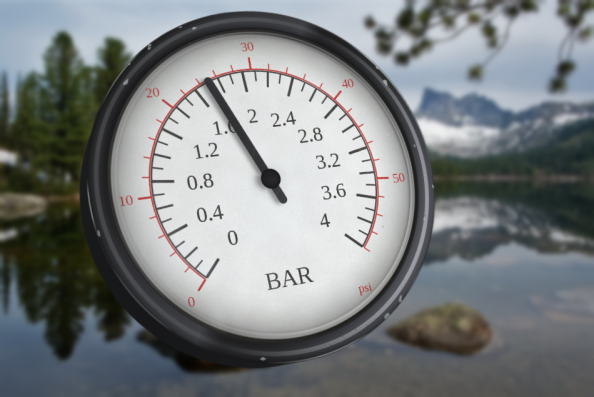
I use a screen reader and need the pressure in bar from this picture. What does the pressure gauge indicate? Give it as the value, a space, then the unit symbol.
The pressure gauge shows 1.7 bar
